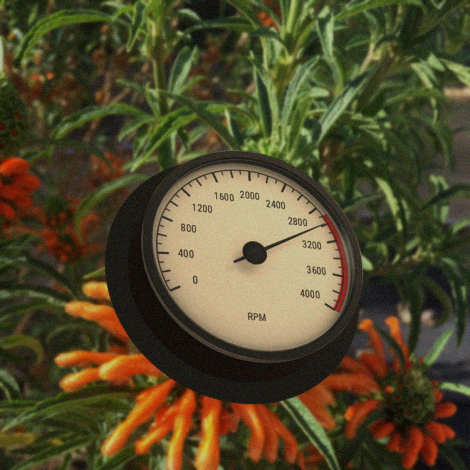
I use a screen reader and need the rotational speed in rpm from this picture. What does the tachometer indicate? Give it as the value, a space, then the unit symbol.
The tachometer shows 3000 rpm
